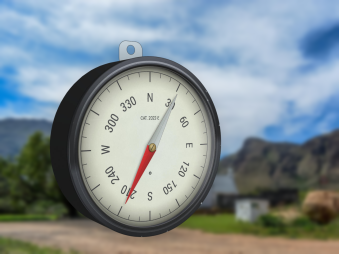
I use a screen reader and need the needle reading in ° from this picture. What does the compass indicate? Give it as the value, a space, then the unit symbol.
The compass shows 210 °
